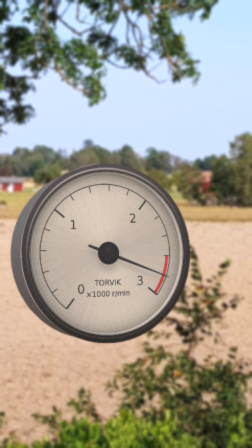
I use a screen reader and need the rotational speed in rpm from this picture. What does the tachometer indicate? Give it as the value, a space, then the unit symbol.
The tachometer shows 2800 rpm
